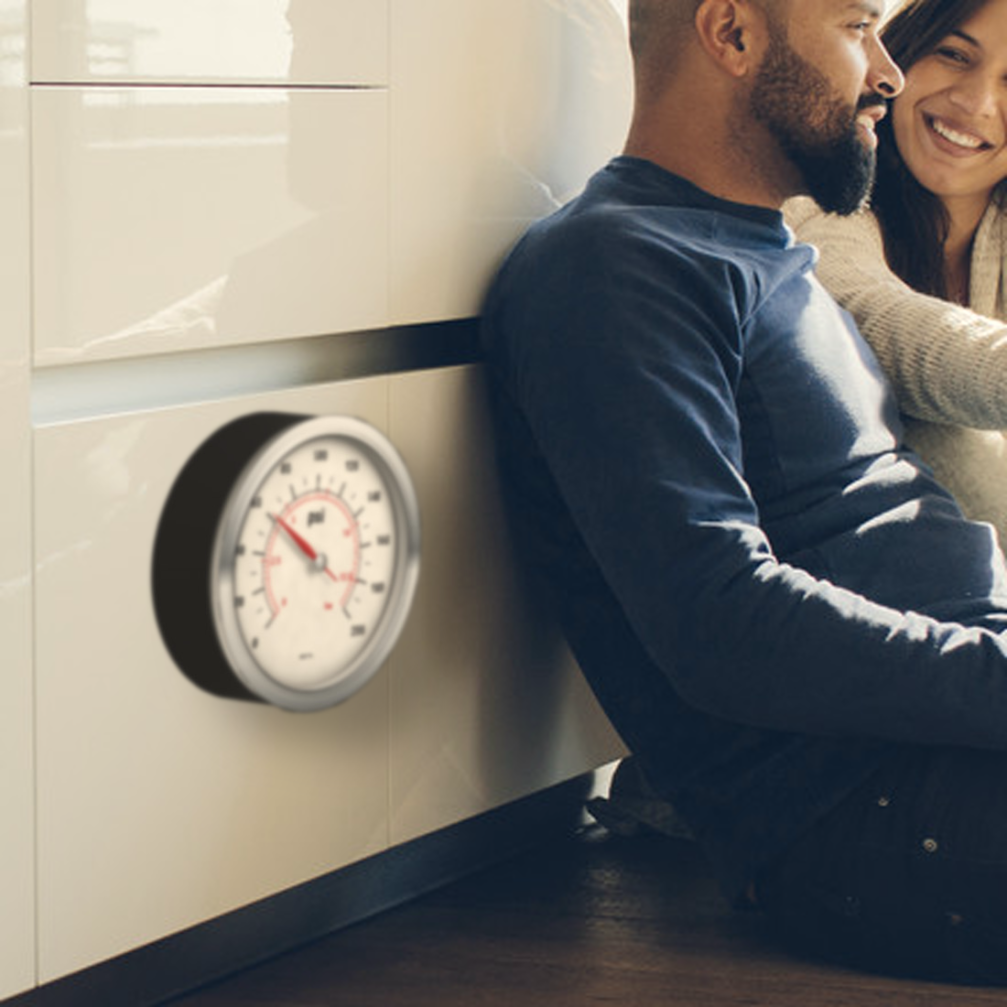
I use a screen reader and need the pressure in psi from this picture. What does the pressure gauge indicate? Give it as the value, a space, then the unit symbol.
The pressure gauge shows 60 psi
